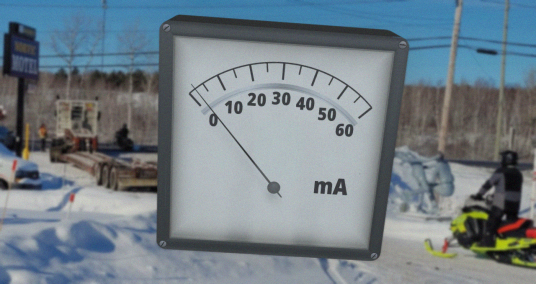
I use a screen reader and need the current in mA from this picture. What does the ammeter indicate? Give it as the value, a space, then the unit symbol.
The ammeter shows 2.5 mA
